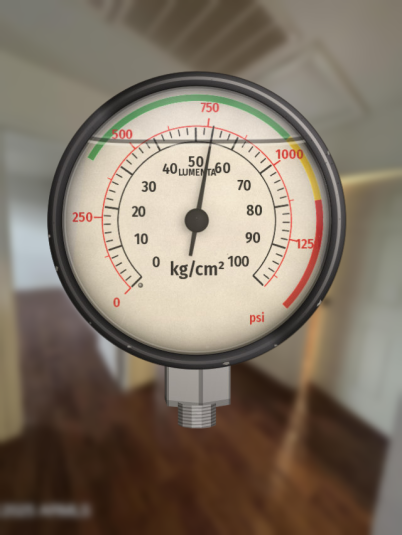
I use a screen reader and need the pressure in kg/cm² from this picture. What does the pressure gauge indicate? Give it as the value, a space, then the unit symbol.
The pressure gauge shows 54 kg/cm²
